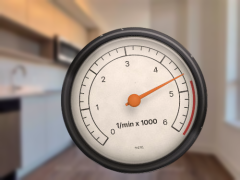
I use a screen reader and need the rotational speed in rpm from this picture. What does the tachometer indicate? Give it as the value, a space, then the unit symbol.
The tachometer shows 4600 rpm
